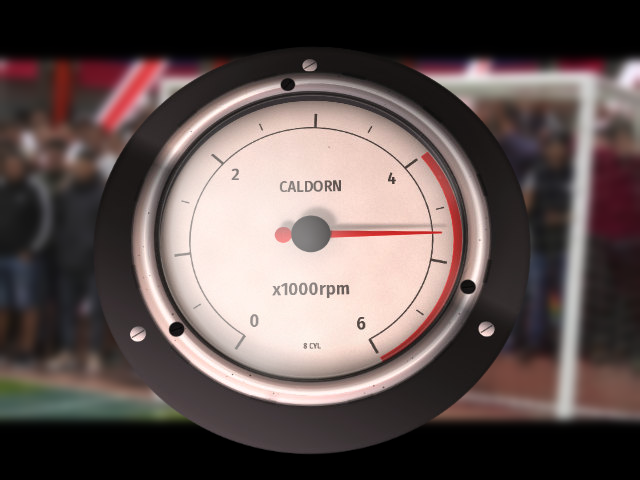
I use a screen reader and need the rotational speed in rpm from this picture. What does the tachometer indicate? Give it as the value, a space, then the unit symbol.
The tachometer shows 4750 rpm
